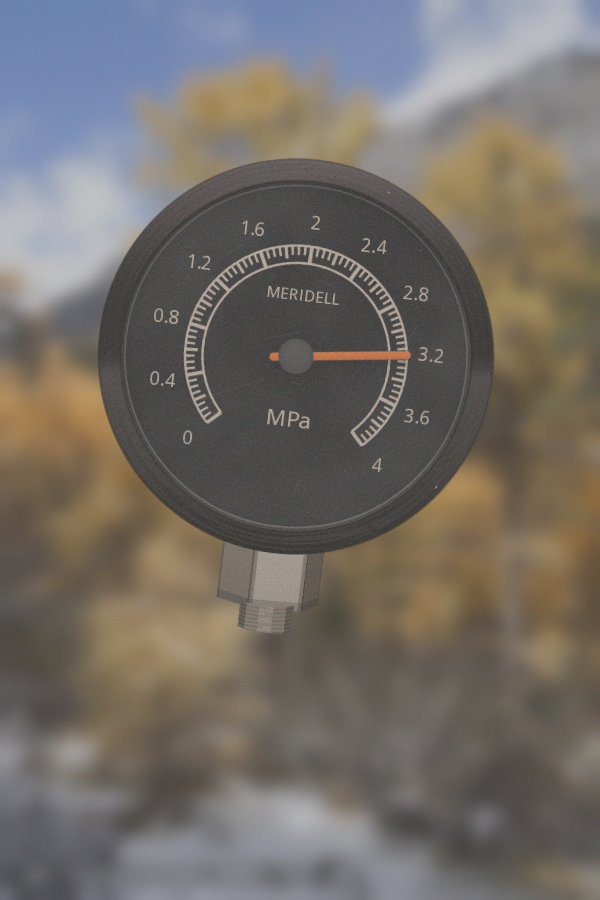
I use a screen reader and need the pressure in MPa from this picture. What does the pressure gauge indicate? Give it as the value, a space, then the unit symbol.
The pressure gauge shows 3.2 MPa
